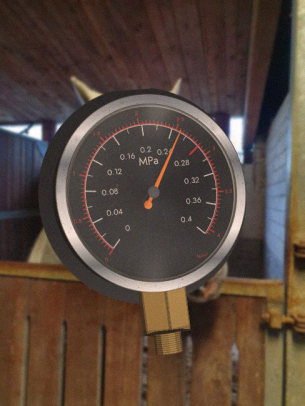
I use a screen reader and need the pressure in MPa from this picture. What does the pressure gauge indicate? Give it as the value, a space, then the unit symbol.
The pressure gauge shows 0.25 MPa
